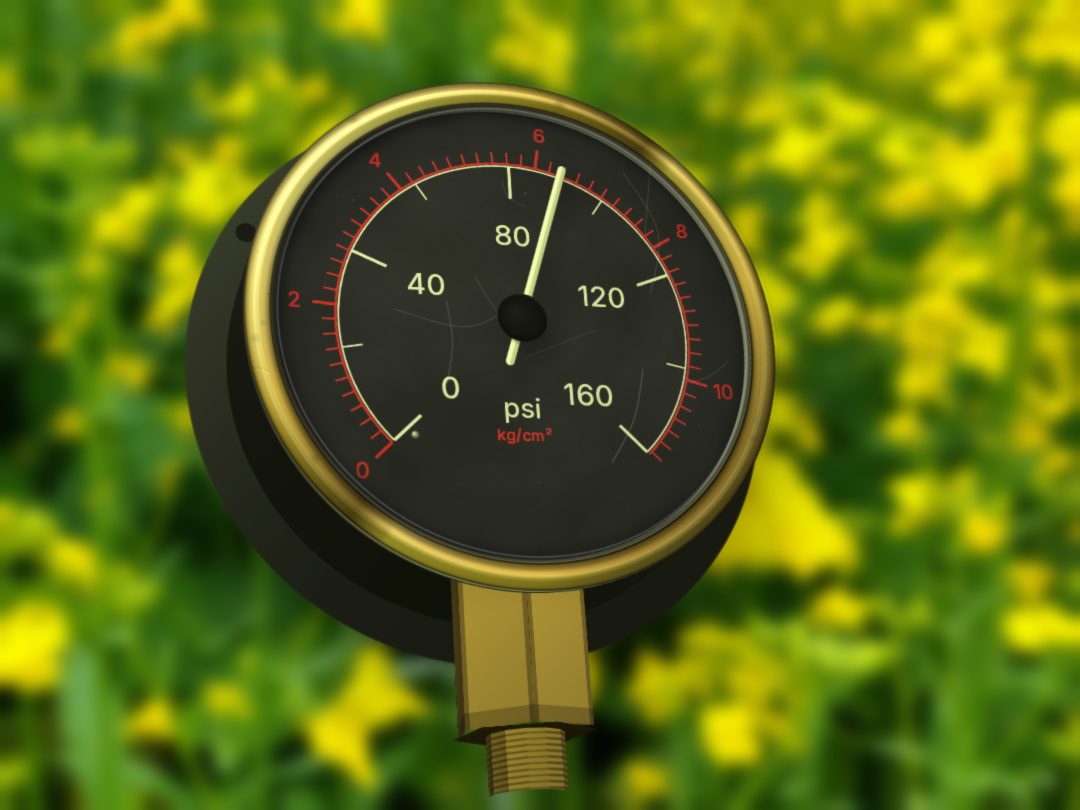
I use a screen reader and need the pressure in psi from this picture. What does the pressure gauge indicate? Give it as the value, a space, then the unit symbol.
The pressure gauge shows 90 psi
